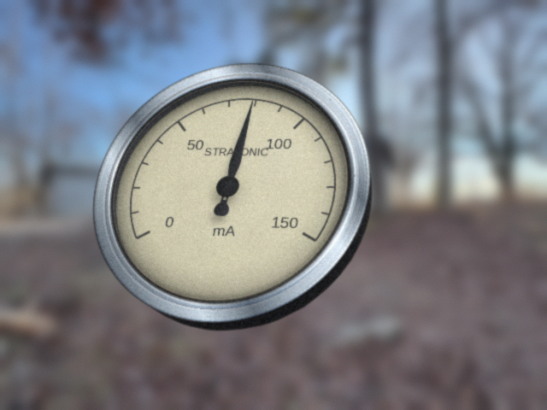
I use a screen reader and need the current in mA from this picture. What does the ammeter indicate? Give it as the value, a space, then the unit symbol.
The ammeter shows 80 mA
